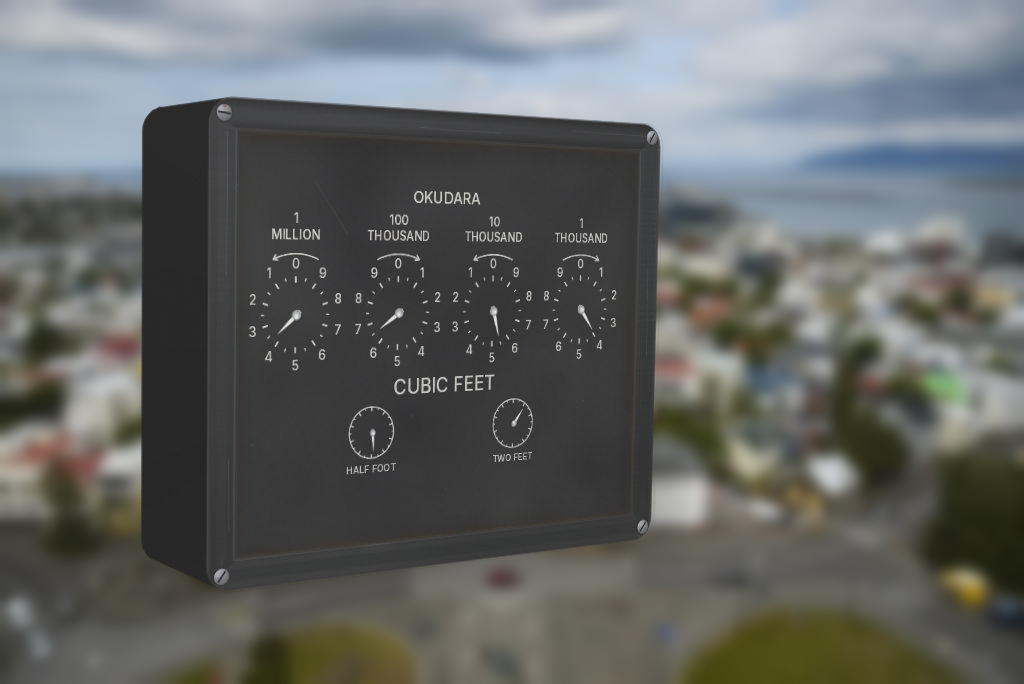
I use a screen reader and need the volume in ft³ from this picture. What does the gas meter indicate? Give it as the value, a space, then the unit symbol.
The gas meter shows 365400 ft³
